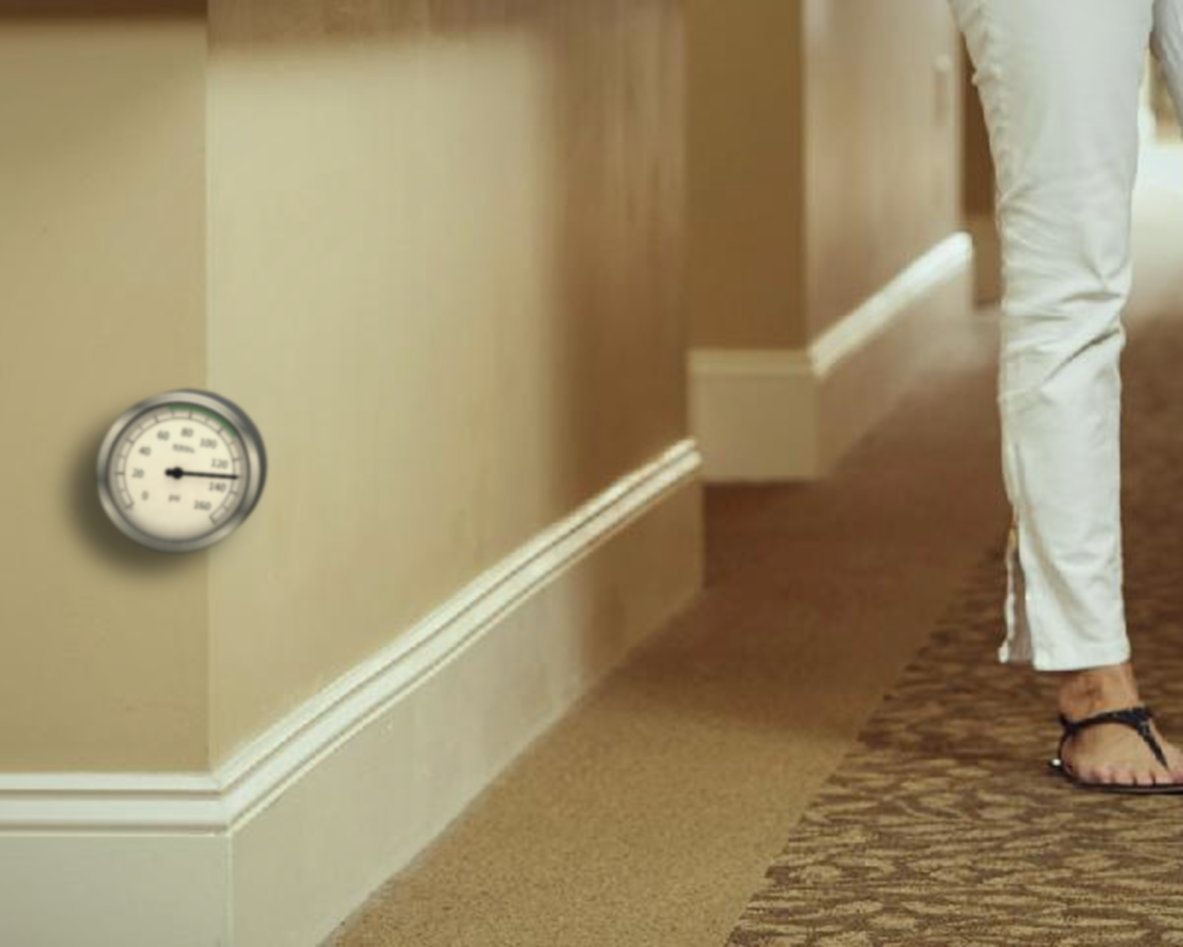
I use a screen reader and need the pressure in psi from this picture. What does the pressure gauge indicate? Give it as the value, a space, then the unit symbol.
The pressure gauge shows 130 psi
